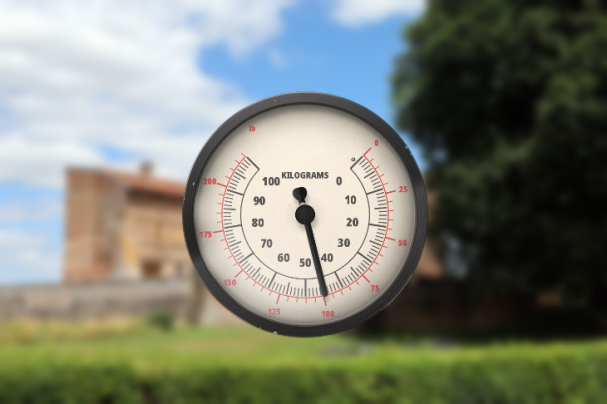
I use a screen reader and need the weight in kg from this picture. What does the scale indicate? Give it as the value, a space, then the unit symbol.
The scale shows 45 kg
